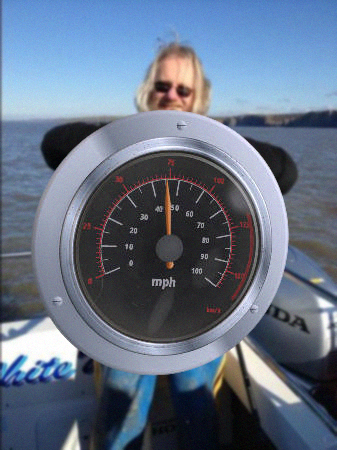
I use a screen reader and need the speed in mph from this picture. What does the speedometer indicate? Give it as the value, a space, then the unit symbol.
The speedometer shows 45 mph
